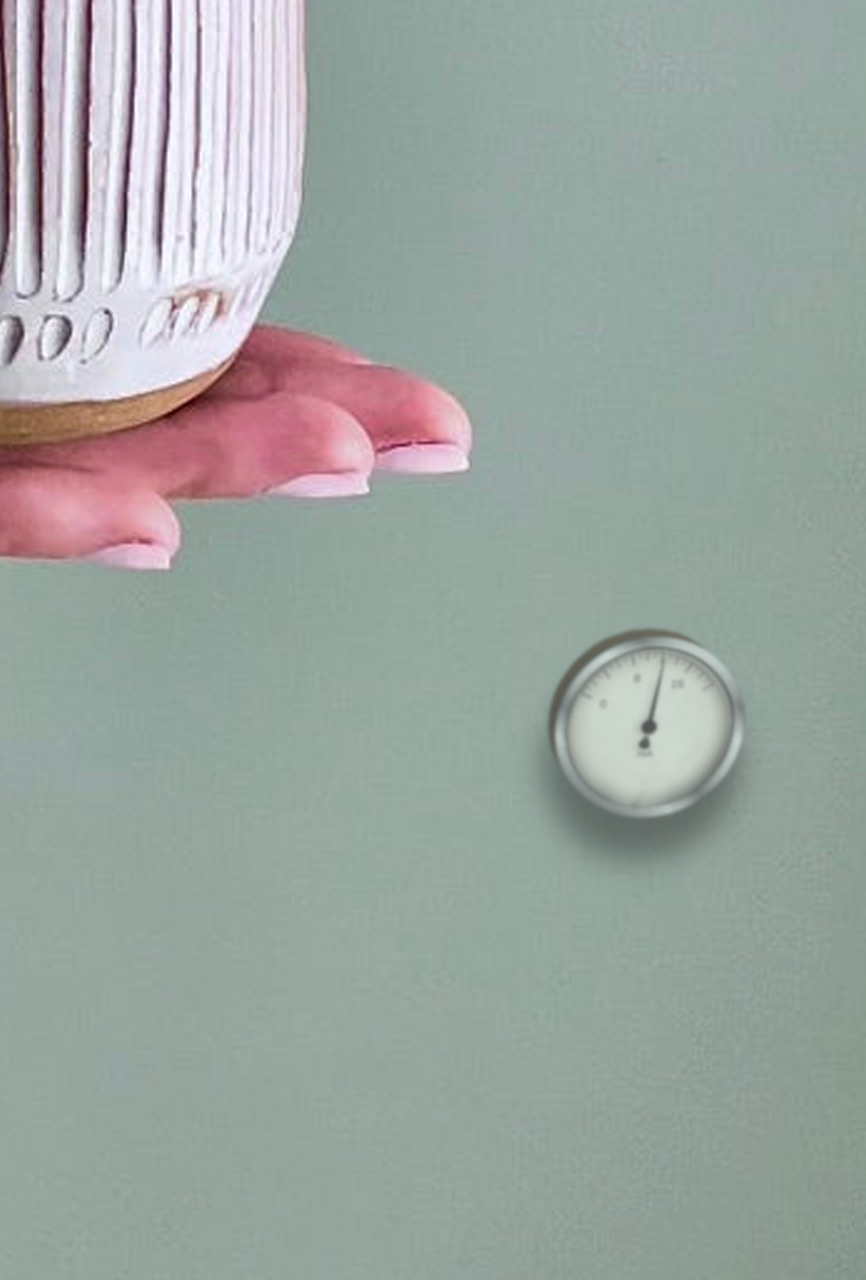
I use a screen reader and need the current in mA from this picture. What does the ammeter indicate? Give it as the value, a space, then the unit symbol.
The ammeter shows 12 mA
